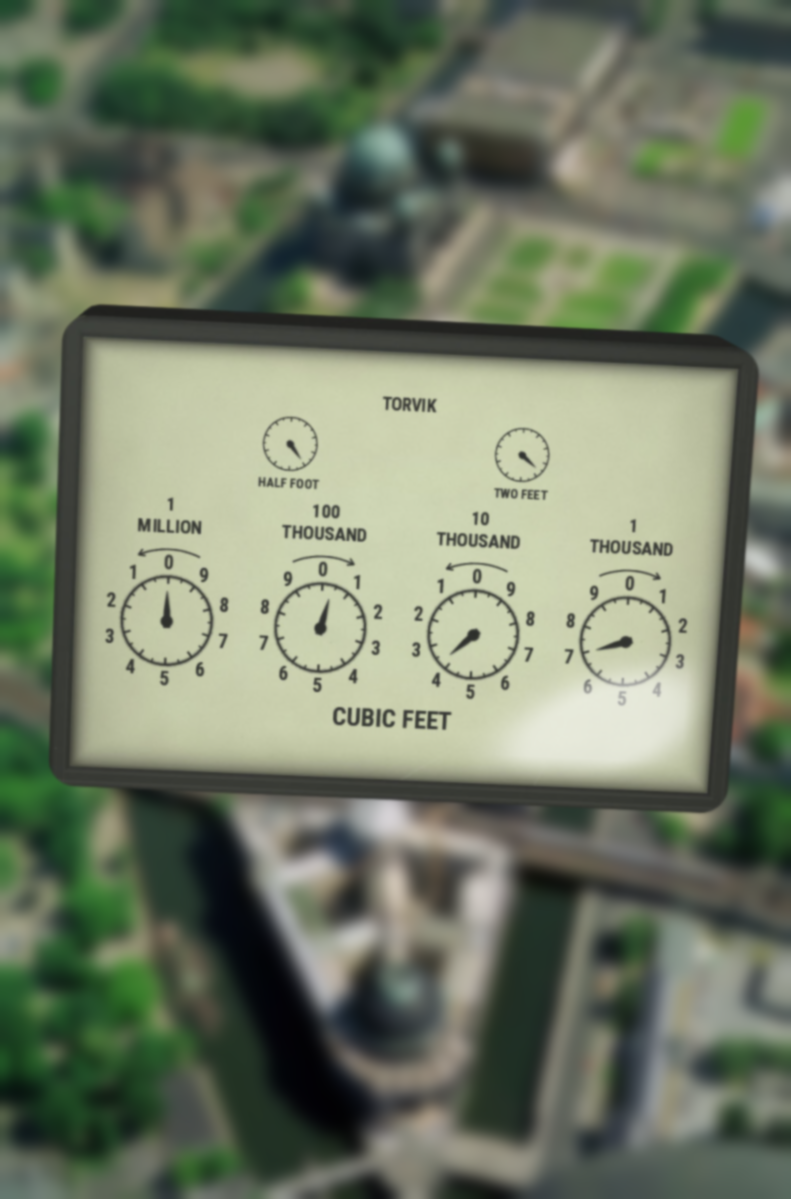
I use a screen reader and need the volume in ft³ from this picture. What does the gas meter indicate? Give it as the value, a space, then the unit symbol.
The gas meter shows 3700 ft³
